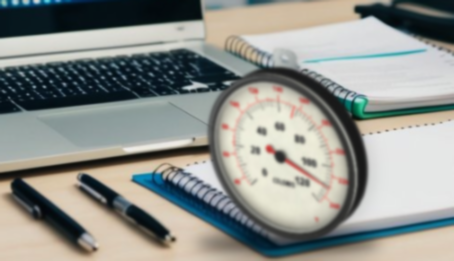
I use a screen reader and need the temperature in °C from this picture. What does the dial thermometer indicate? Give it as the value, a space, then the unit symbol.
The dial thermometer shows 110 °C
